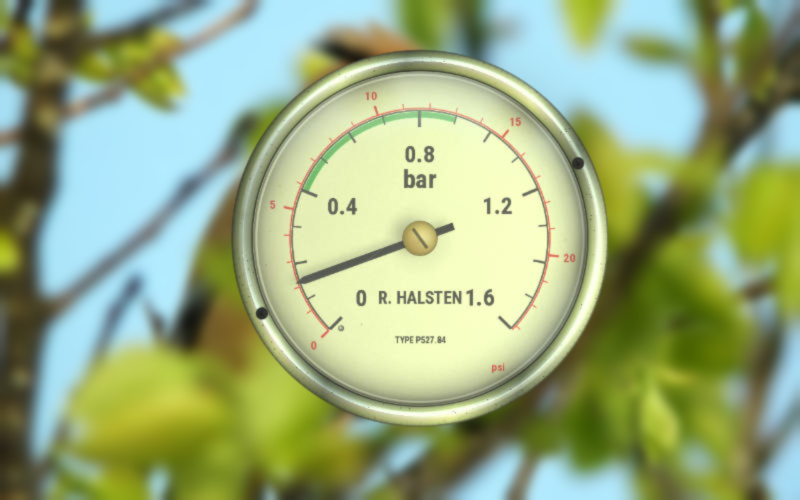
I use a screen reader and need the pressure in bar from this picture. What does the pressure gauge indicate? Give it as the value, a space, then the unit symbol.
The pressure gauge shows 0.15 bar
